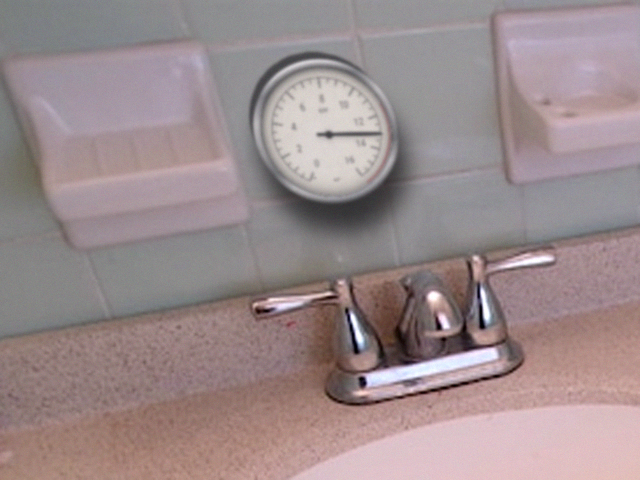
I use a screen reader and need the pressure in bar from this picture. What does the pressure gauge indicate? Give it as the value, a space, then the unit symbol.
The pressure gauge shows 13 bar
